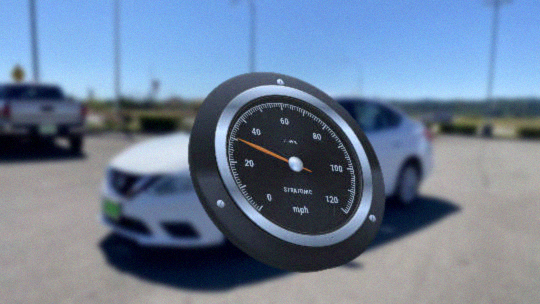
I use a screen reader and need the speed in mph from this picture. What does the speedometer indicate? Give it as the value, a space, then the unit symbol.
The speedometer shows 30 mph
